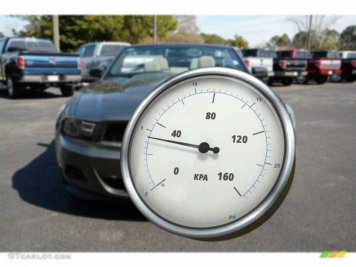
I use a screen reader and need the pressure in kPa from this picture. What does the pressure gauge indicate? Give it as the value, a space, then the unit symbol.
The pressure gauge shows 30 kPa
